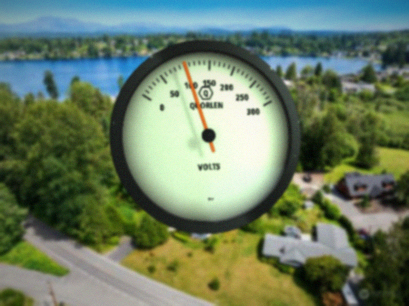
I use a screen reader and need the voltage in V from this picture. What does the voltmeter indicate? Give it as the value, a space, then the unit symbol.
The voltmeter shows 100 V
